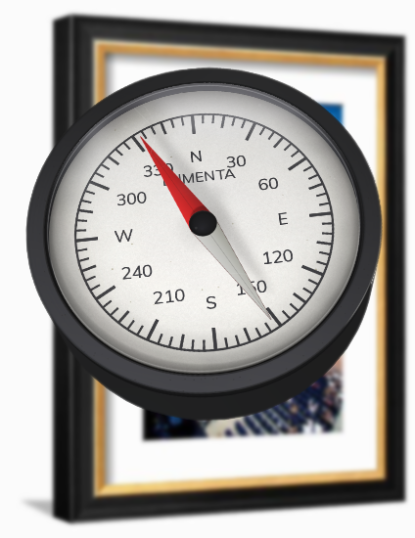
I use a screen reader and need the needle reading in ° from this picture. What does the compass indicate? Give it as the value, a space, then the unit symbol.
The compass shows 332.5 °
